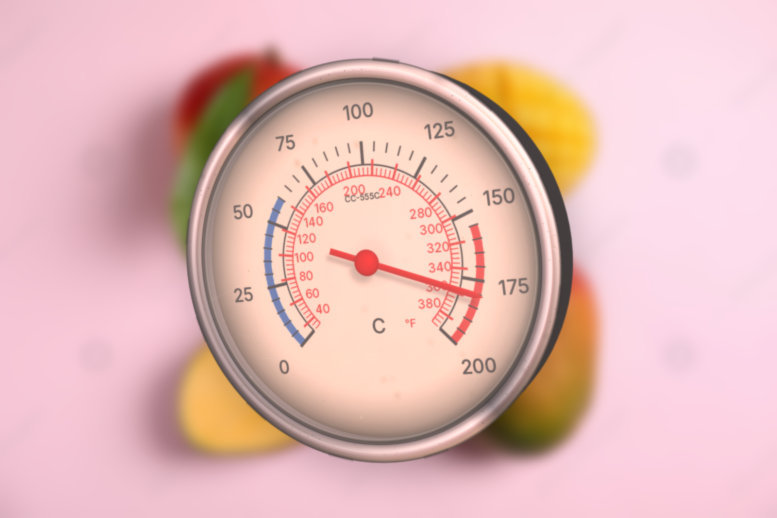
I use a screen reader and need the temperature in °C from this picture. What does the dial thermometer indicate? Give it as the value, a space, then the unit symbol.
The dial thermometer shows 180 °C
